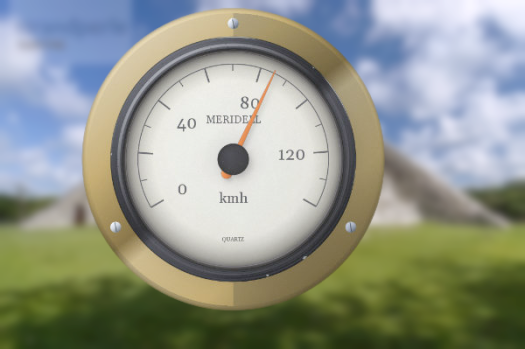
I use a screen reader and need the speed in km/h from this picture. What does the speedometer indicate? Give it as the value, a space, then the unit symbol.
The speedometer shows 85 km/h
